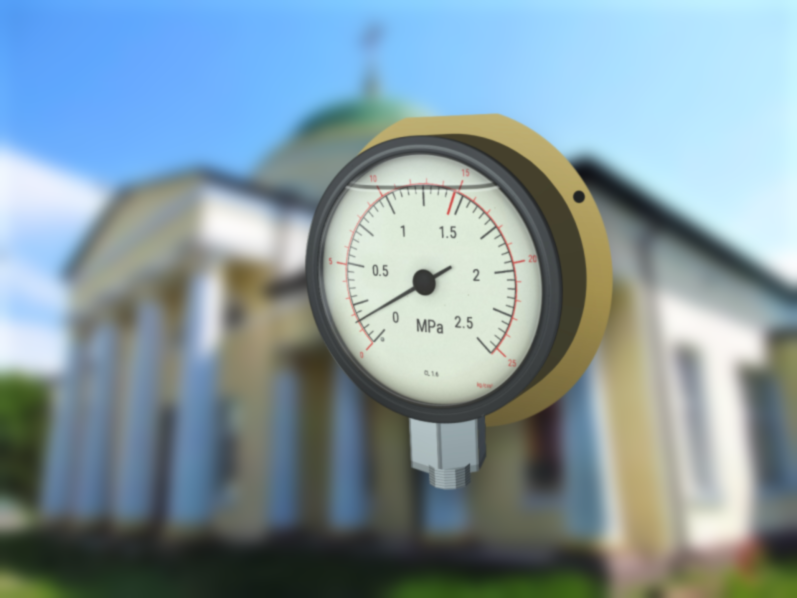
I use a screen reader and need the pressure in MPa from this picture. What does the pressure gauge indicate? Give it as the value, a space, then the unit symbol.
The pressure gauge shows 0.15 MPa
